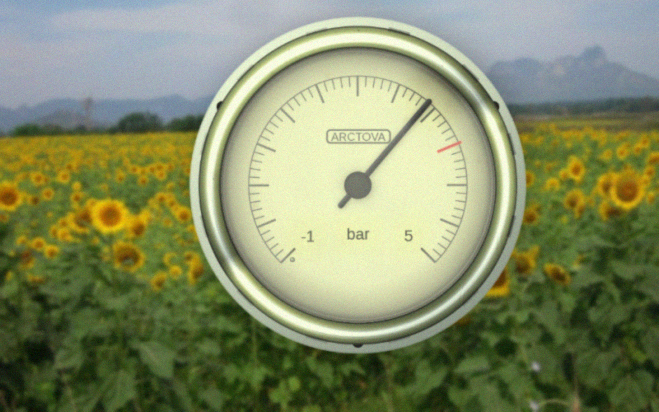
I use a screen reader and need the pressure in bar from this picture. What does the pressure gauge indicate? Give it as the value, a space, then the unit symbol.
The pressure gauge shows 2.9 bar
